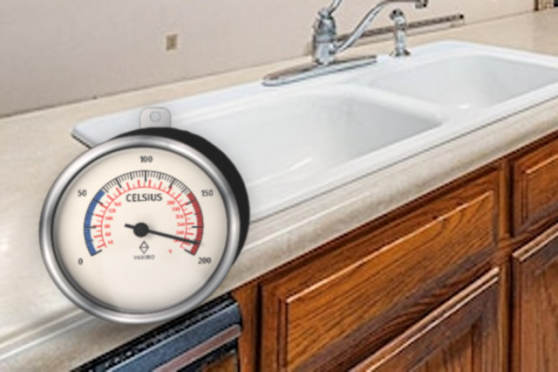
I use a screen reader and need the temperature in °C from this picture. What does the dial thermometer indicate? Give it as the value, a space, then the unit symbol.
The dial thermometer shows 187.5 °C
